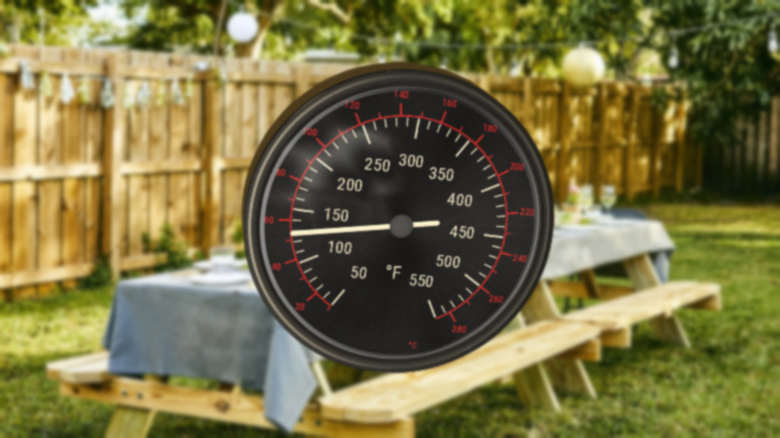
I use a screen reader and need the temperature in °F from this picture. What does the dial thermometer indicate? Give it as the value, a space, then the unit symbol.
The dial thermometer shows 130 °F
